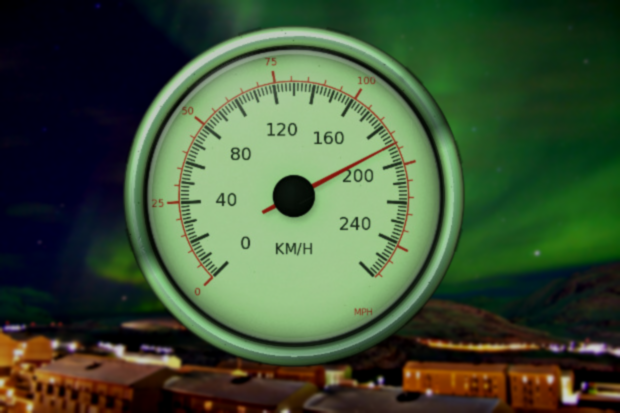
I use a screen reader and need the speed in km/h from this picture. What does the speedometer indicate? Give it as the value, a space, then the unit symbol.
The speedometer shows 190 km/h
